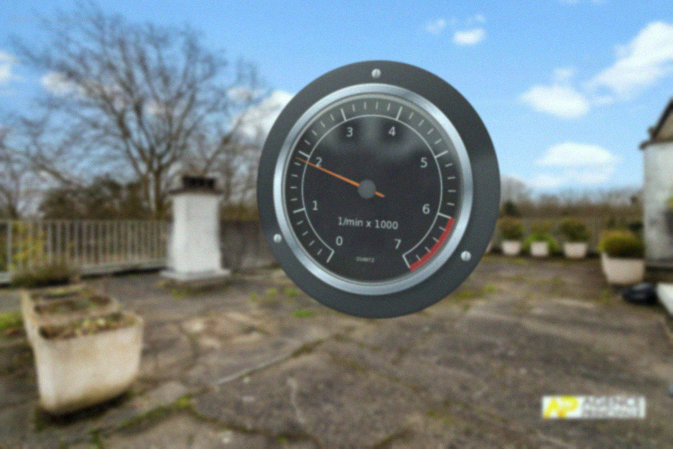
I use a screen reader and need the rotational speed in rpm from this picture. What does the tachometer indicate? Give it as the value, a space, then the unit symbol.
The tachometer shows 1900 rpm
